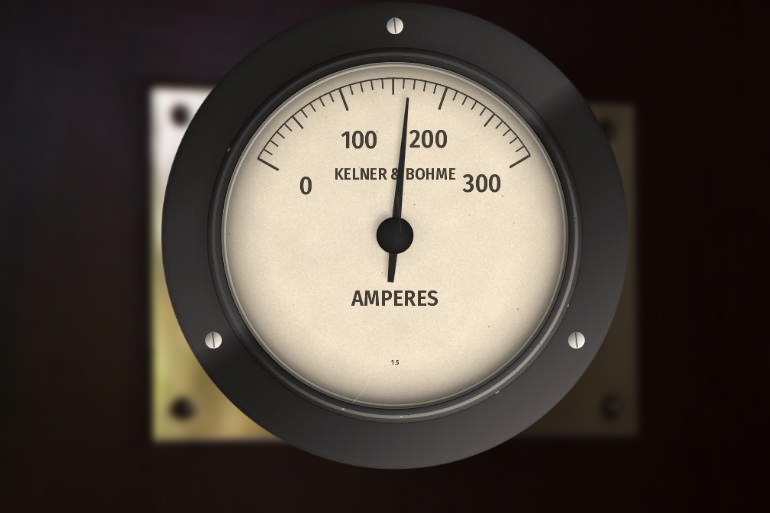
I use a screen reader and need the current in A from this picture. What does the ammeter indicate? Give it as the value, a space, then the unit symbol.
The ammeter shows 165 A
